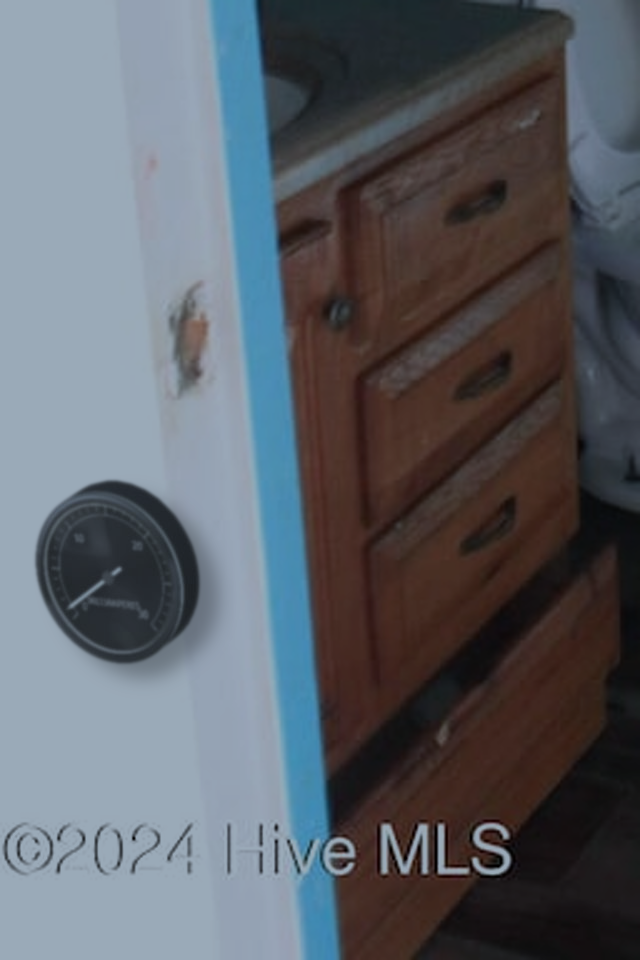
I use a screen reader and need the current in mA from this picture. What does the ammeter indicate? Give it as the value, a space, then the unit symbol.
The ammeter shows 1 mA
